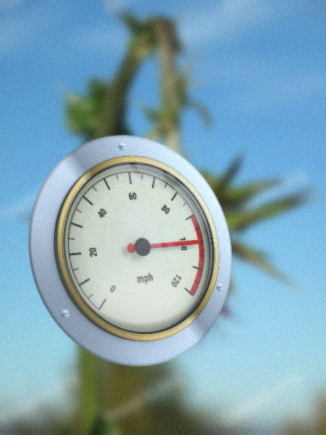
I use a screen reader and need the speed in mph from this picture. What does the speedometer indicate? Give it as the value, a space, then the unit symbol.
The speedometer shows 100 mph
